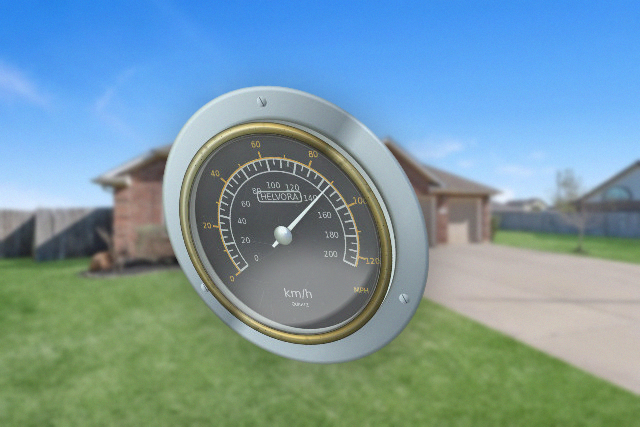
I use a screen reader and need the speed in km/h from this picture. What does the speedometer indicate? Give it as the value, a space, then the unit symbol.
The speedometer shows 145 km/h
